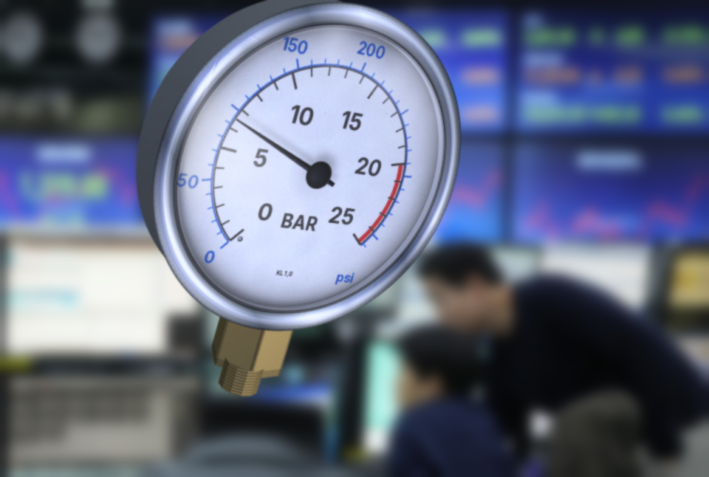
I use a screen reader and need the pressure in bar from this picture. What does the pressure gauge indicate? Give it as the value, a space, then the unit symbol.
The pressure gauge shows 6.5 bar
